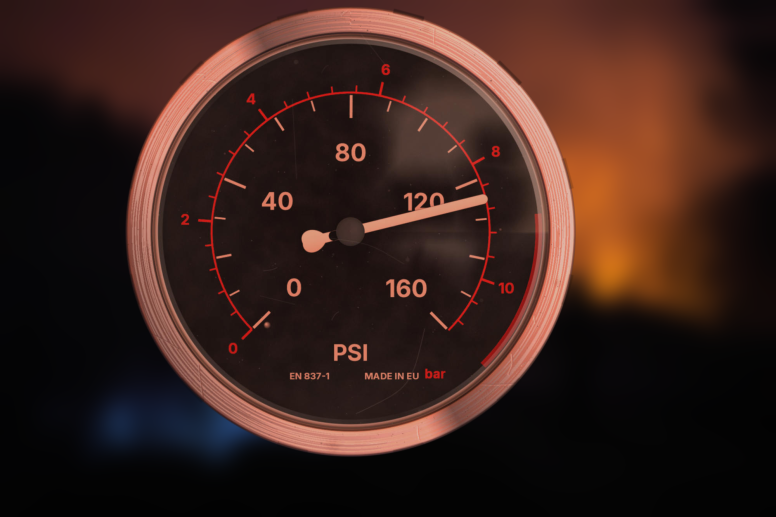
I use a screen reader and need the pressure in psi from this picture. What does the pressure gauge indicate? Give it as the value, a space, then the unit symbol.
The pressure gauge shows 125 psi
